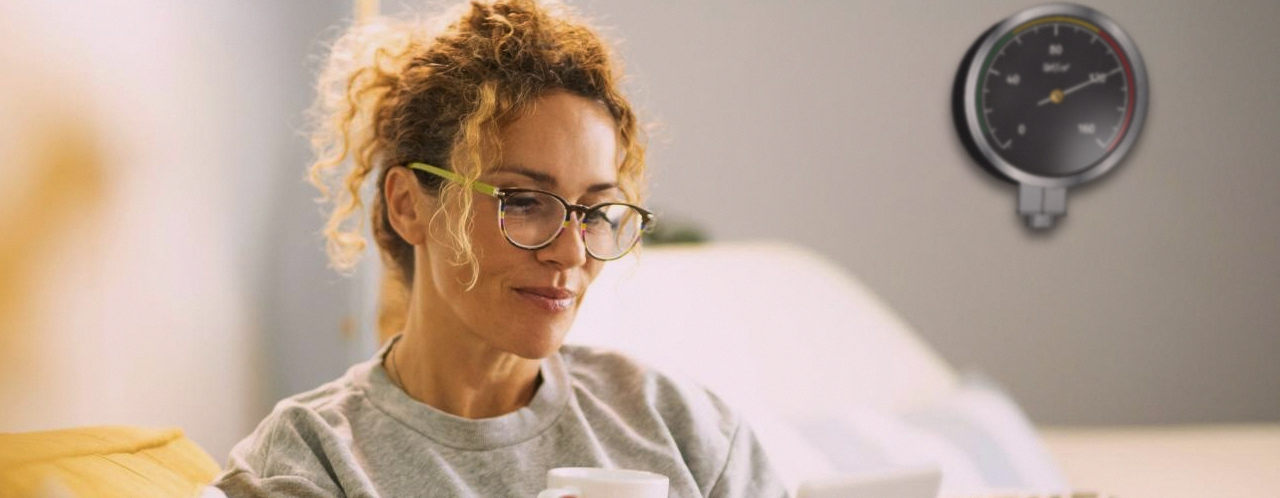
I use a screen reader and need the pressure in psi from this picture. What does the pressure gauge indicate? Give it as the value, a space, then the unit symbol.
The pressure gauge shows 120 psi
